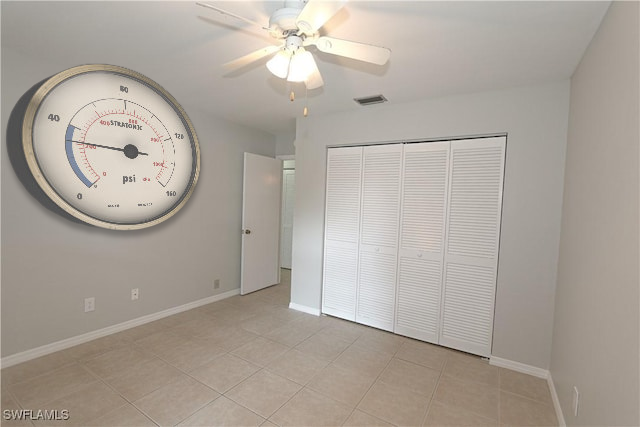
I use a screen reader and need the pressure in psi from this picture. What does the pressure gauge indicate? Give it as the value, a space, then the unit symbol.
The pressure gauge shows 30 psi
